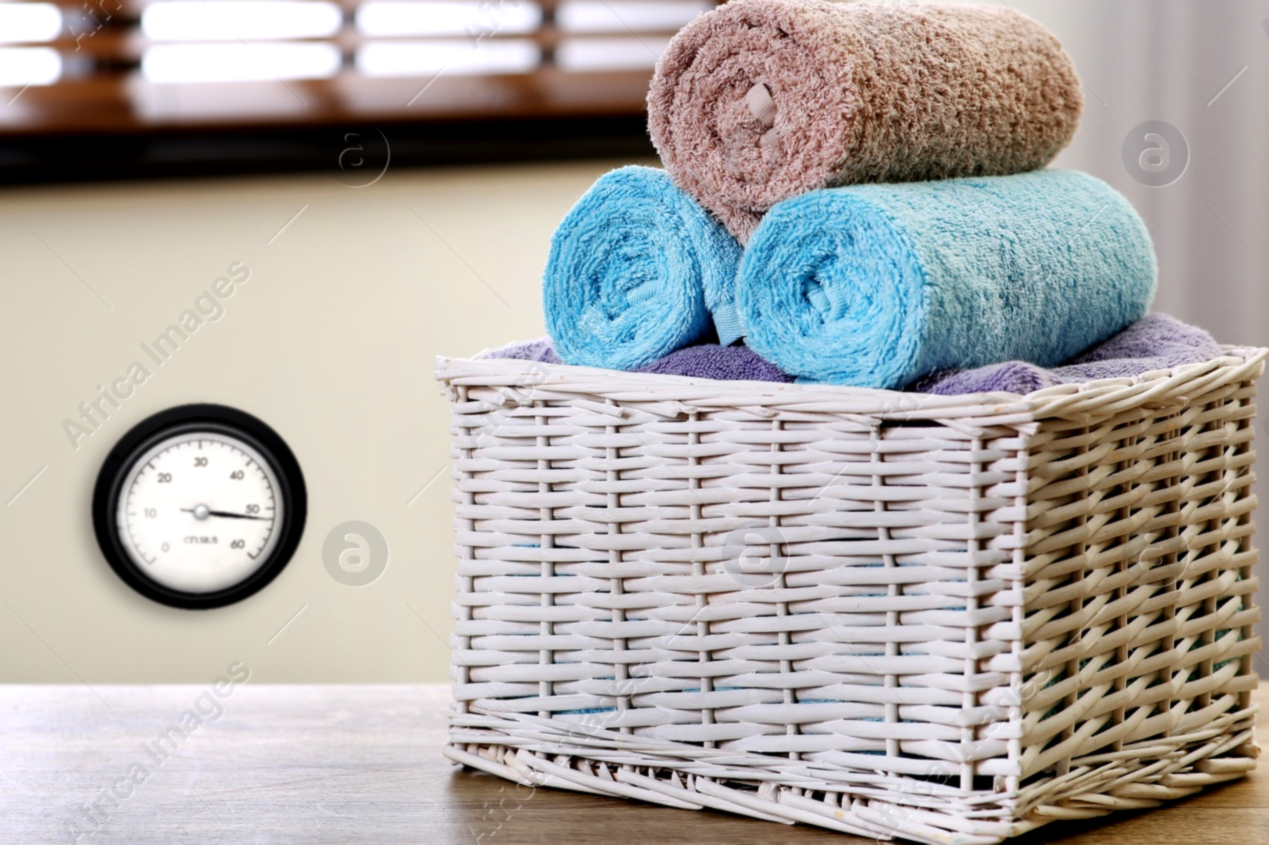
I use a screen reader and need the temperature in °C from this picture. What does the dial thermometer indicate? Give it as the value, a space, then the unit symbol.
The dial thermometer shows 52 °C
